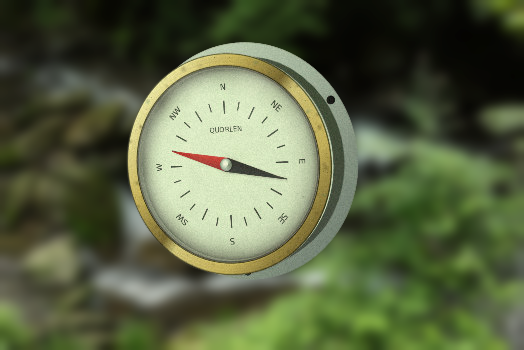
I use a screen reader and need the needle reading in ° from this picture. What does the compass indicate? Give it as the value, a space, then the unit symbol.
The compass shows 285 °
